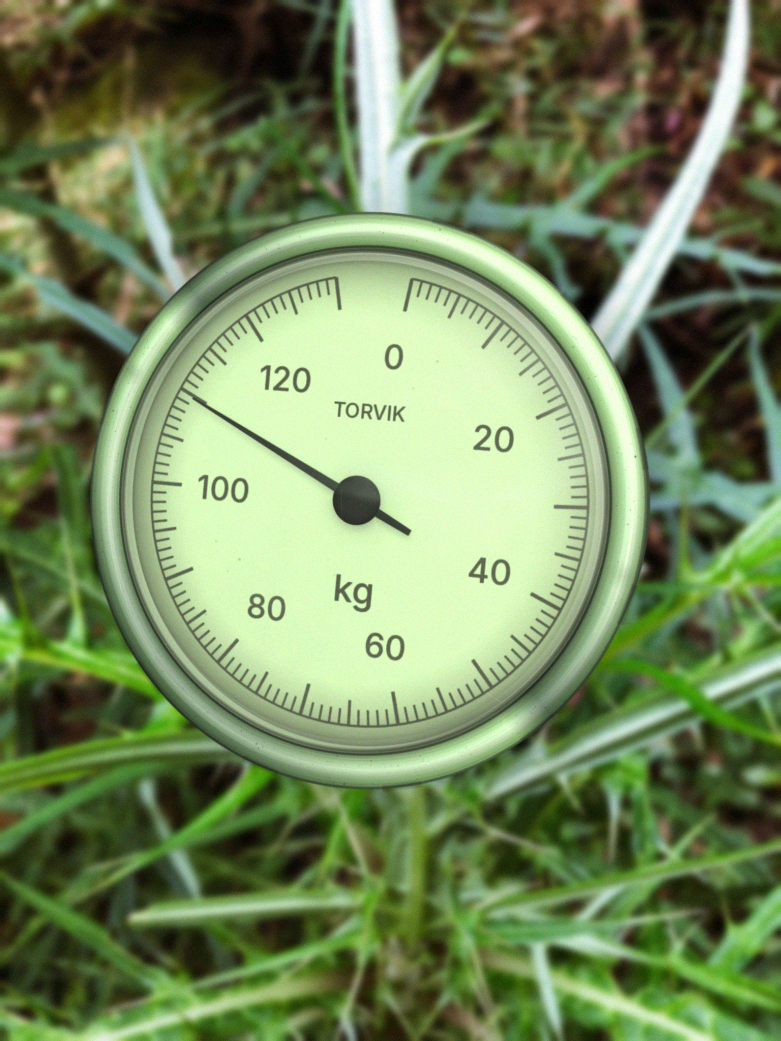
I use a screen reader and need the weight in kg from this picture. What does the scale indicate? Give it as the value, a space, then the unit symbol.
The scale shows 110 kg
